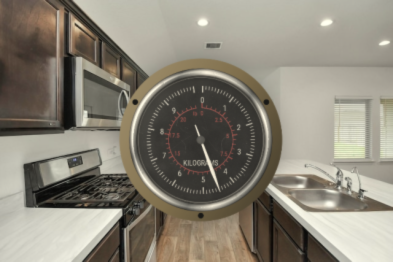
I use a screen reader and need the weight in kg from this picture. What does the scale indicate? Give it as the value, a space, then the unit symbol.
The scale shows 4.5 kg
